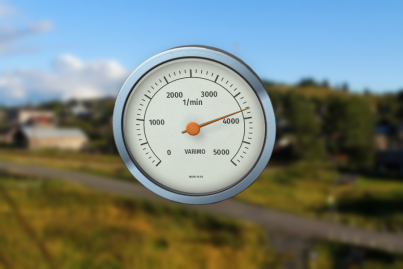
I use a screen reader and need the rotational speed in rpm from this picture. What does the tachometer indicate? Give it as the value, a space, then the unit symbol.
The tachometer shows 3800 rpm
